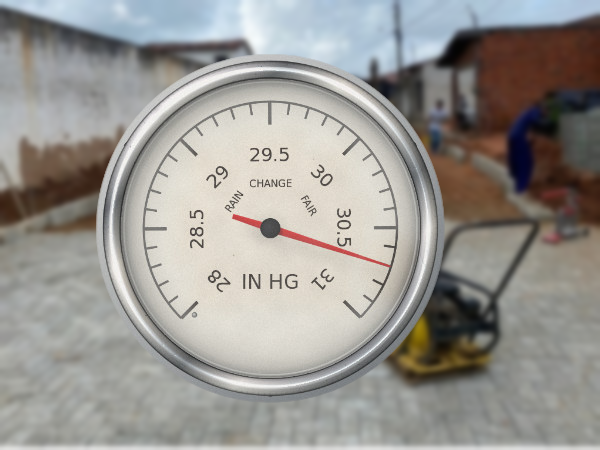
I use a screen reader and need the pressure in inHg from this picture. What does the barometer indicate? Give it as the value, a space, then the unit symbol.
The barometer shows 30.7 inHg
